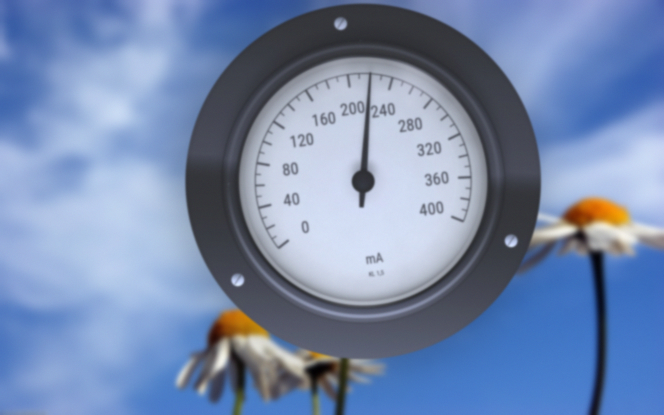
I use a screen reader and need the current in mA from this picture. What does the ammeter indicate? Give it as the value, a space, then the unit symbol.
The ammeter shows 220 mA
